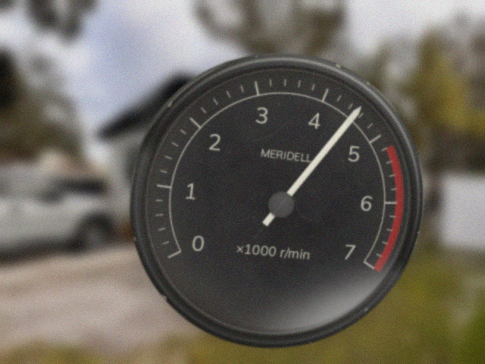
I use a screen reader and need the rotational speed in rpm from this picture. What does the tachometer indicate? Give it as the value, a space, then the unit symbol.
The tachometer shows 4500 rpm
